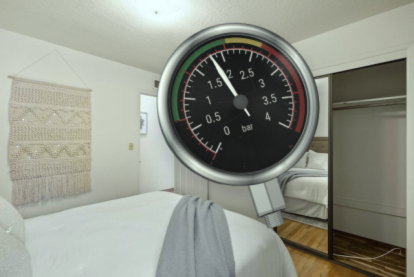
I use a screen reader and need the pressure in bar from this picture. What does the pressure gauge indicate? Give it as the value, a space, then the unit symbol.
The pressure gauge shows 1.8 bar
